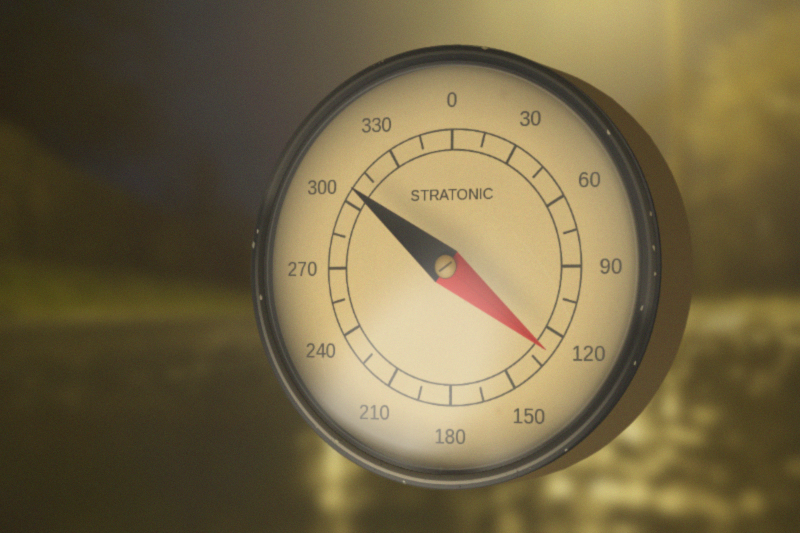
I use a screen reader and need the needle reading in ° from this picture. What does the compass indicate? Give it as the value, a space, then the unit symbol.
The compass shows 127.5 °
